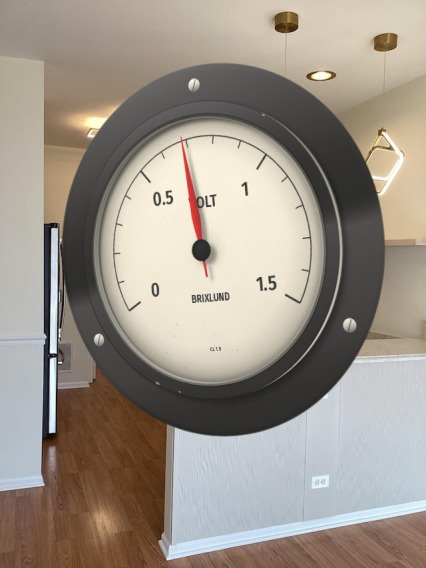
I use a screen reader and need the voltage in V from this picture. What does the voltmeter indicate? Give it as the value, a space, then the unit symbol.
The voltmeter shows 0.7 V
